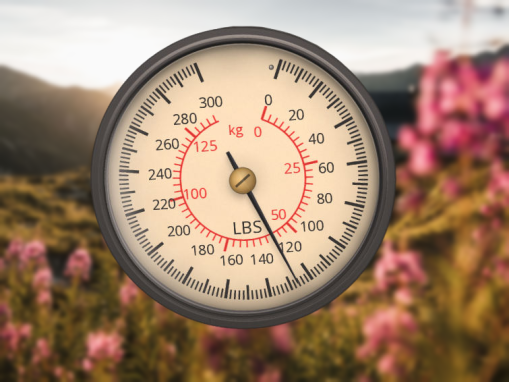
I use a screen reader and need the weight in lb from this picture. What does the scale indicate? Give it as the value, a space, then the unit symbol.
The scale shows 126 lb
